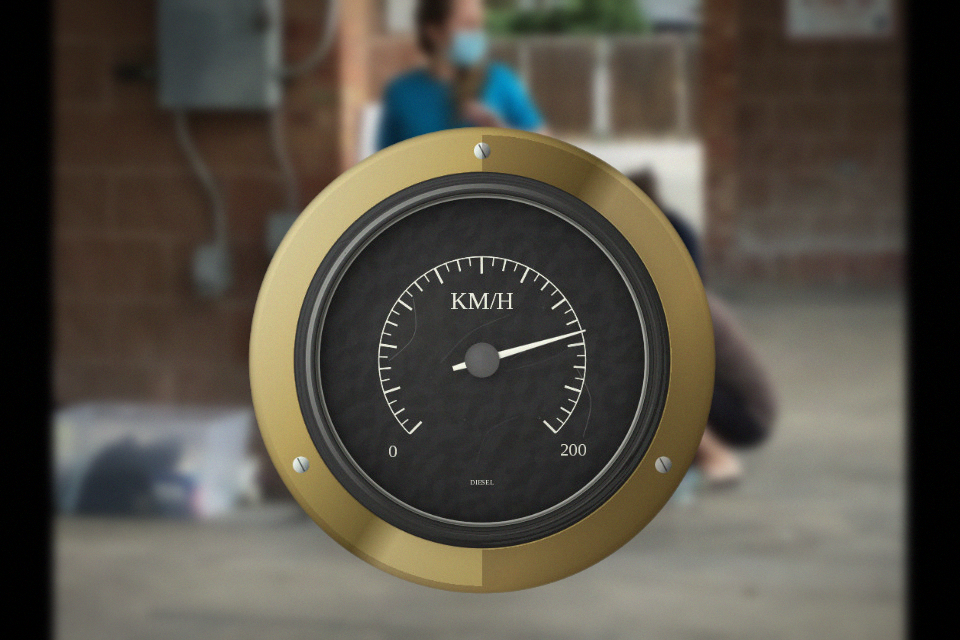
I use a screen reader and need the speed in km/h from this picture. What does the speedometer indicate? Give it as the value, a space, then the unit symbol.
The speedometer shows 155 km/h
